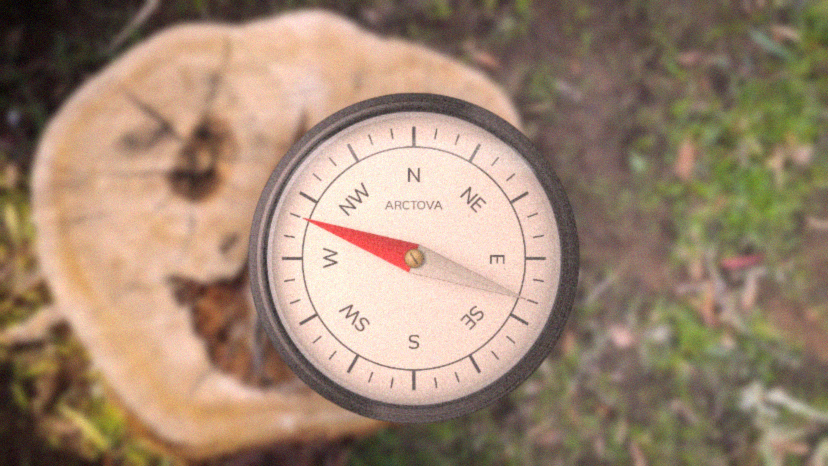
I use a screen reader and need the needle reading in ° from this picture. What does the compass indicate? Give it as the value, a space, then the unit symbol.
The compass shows 290 °
